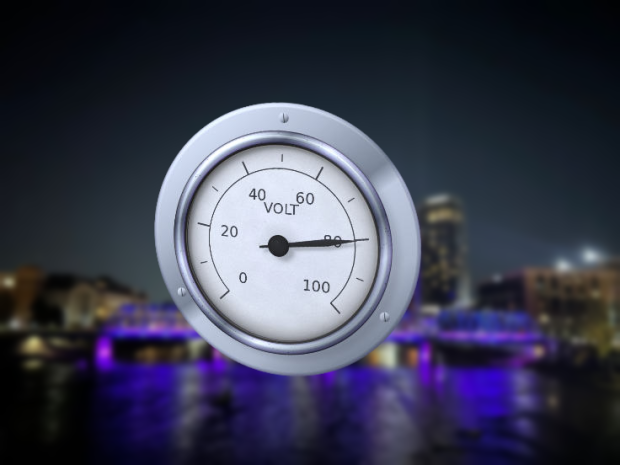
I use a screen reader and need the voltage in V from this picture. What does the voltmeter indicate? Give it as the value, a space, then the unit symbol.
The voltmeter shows 80 V
